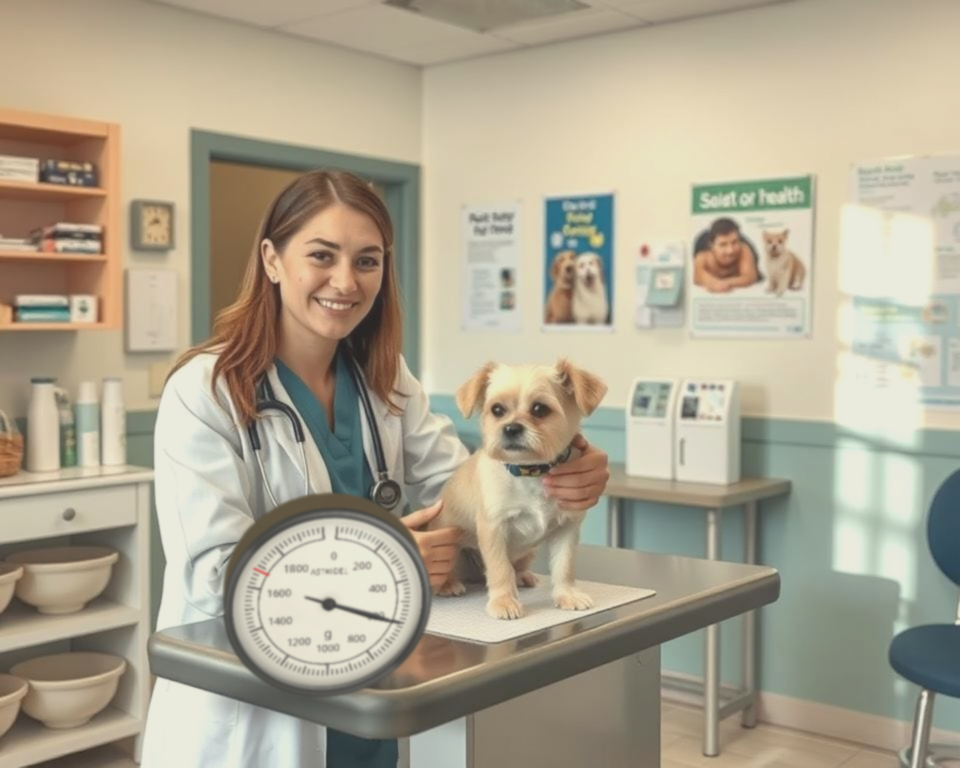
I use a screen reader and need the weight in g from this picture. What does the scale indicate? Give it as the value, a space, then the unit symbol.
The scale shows 600 g
